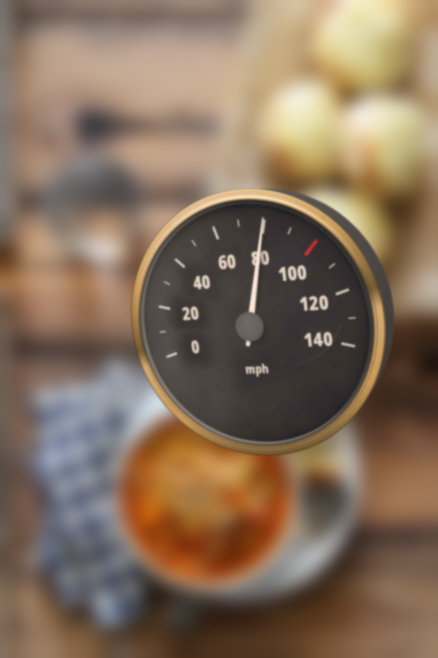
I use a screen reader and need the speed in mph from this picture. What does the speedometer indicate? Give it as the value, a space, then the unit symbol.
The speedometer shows 80 mph
